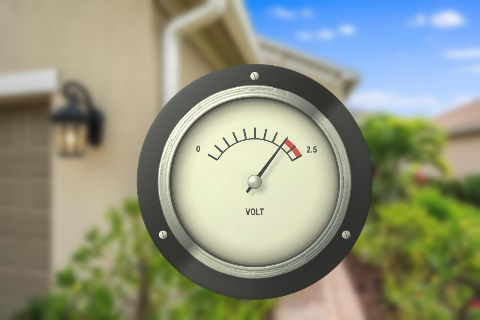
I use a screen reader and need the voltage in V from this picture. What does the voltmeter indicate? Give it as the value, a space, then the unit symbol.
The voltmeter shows 2 V
